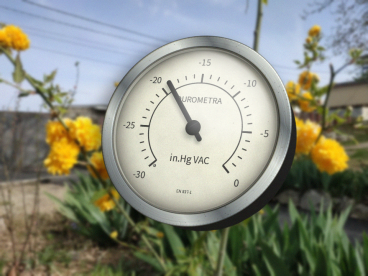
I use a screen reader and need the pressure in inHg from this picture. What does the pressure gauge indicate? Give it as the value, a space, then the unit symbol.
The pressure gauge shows -19 inHg
